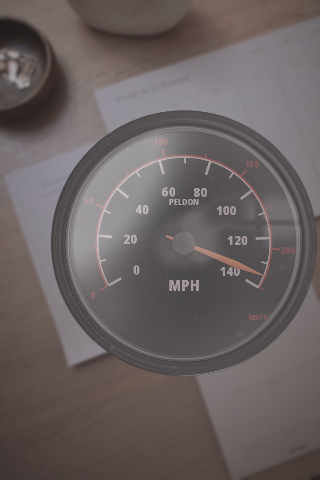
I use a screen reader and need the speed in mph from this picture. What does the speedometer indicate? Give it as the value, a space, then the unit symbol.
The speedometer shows 135 mph
